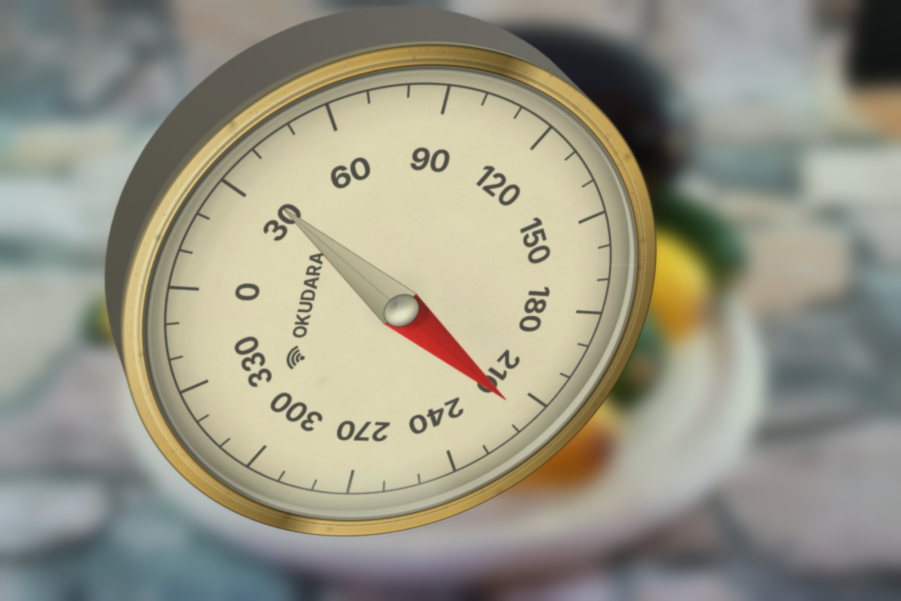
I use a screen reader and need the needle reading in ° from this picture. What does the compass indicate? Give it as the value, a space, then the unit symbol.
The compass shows 215 °
